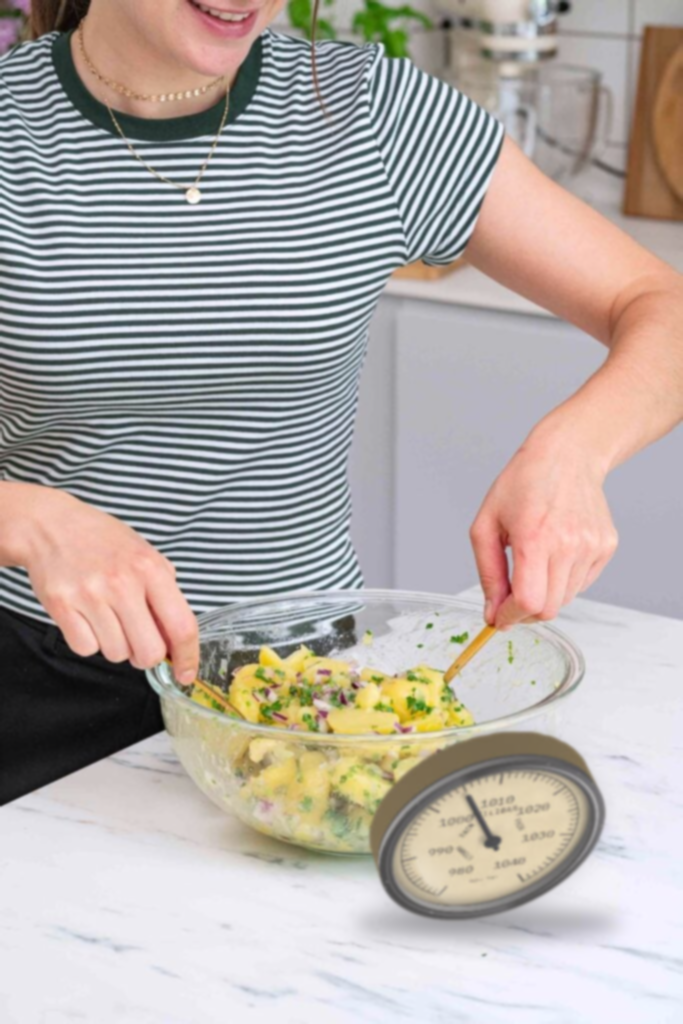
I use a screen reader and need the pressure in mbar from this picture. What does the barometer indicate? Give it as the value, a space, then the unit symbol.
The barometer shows 1005 mbar
